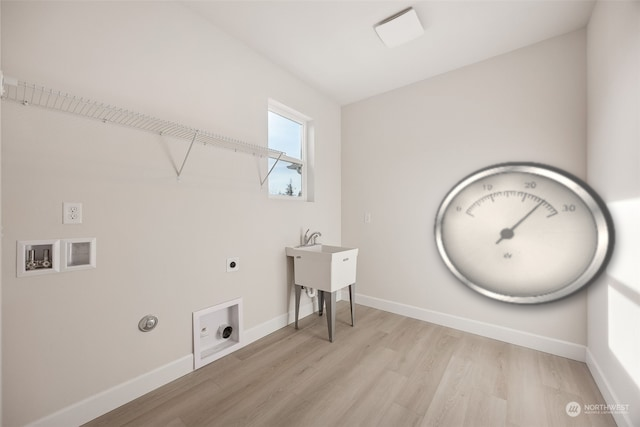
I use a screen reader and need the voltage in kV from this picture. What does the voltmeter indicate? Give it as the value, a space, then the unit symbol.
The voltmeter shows 25 kV
